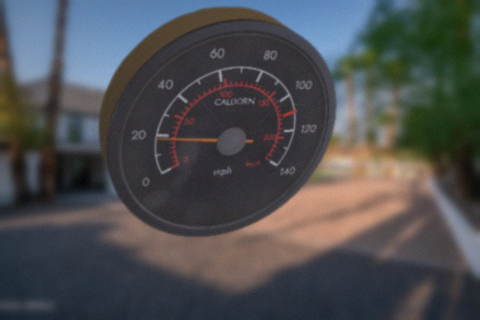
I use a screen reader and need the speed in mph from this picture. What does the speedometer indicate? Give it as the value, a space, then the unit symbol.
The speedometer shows 20 mph
